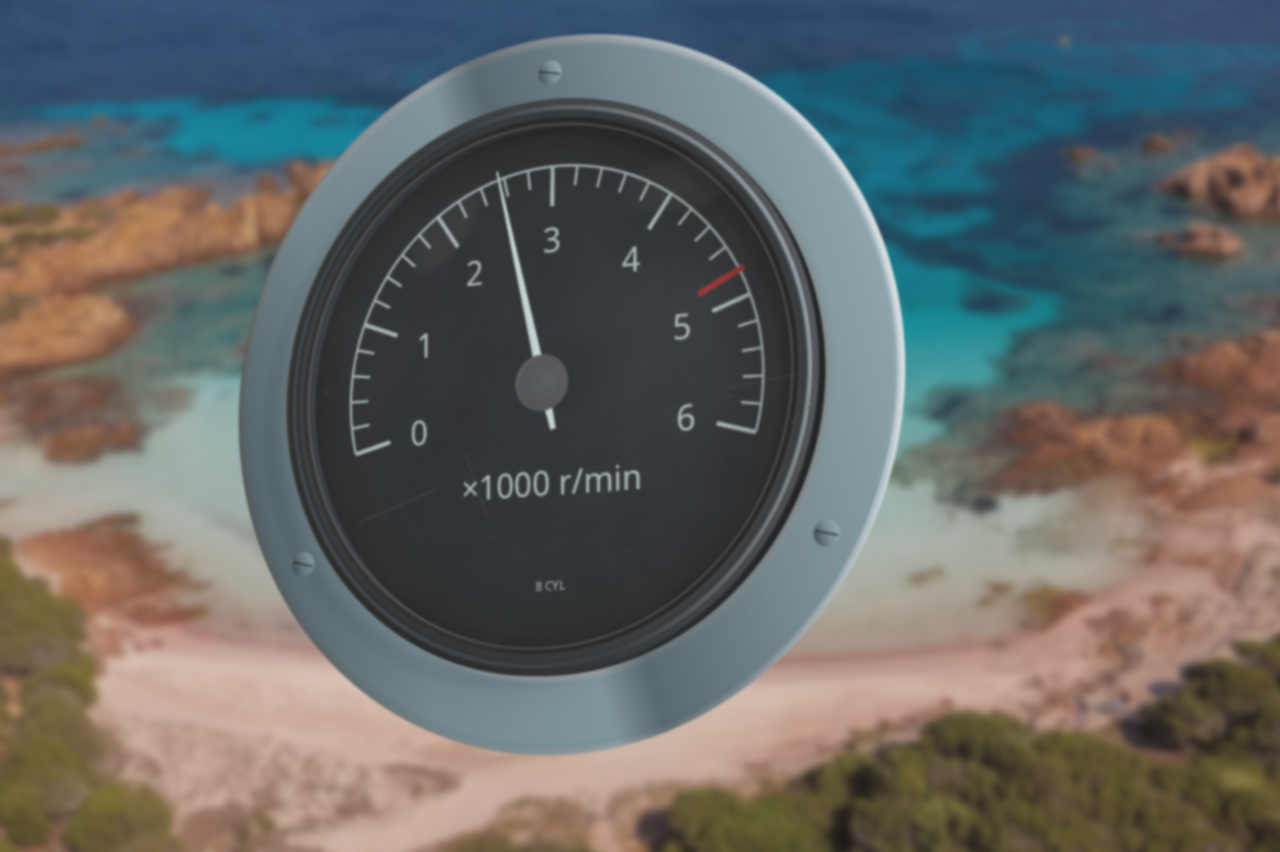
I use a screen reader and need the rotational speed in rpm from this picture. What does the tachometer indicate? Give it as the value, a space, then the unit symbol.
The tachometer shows 2600 rpm
